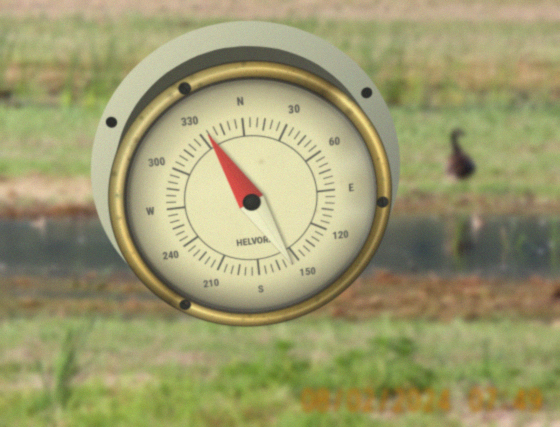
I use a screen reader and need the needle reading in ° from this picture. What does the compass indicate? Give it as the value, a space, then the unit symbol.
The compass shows 335 °
